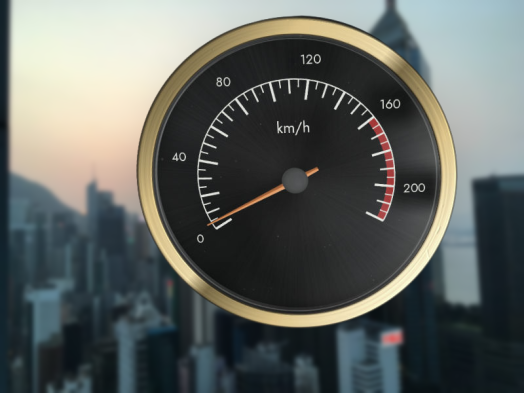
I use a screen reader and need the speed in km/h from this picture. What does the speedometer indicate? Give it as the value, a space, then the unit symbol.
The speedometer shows 5 km/h
